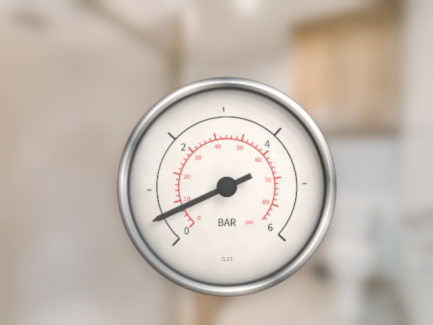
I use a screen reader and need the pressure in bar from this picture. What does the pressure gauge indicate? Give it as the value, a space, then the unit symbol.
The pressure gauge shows 0.5 bar
